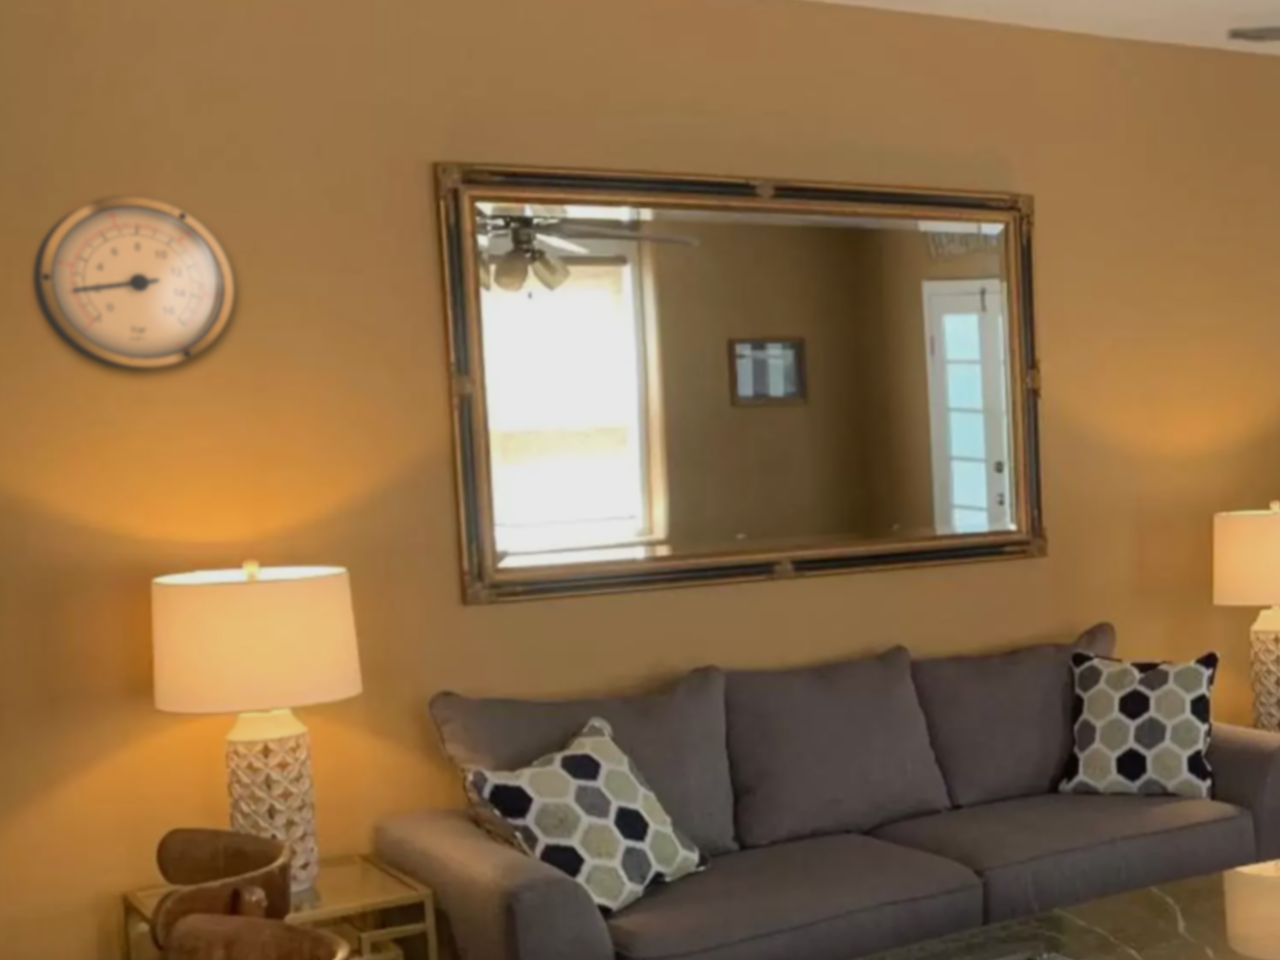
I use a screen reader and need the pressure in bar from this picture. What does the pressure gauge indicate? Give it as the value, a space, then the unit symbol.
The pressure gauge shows 2 bar
